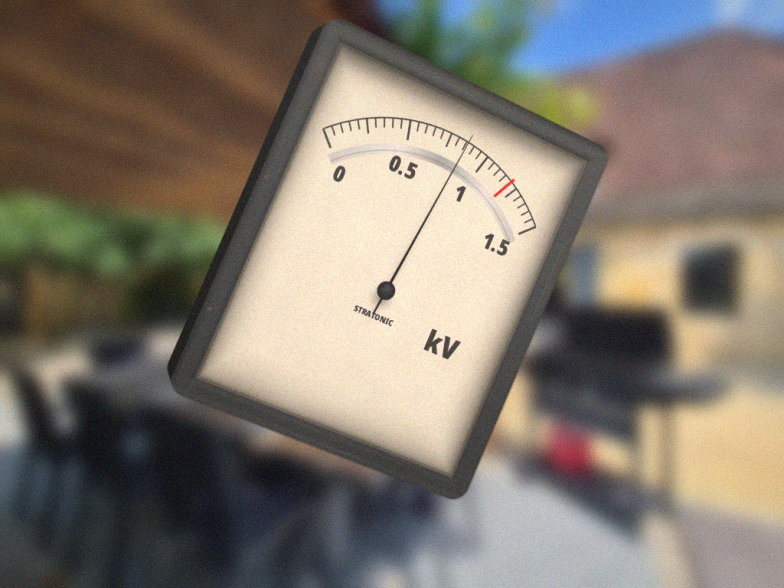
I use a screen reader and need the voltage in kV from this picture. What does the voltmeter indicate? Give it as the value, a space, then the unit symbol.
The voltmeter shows 0.85 kV
